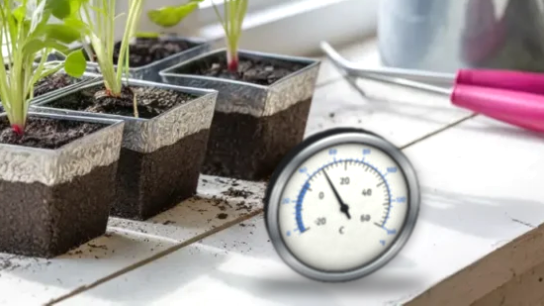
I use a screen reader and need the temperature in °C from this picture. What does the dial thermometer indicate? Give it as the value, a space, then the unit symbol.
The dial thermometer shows 10 °C
